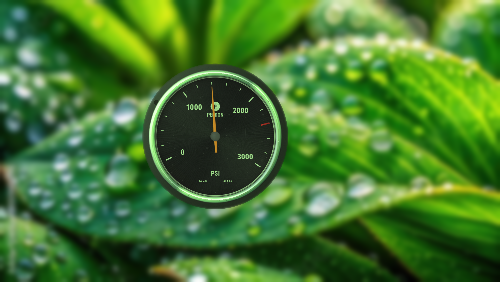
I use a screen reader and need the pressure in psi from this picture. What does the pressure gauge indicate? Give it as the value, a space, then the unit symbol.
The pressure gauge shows 1400 psi
